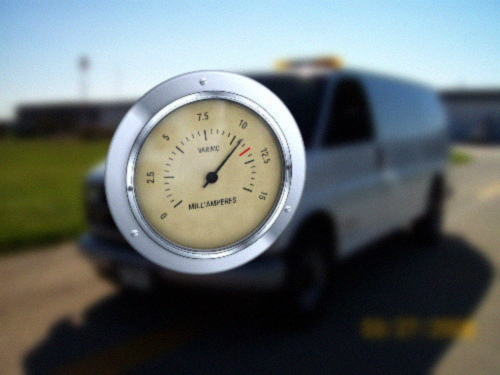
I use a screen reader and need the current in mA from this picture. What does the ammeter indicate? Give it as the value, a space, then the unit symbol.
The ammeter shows 10.5 mA
